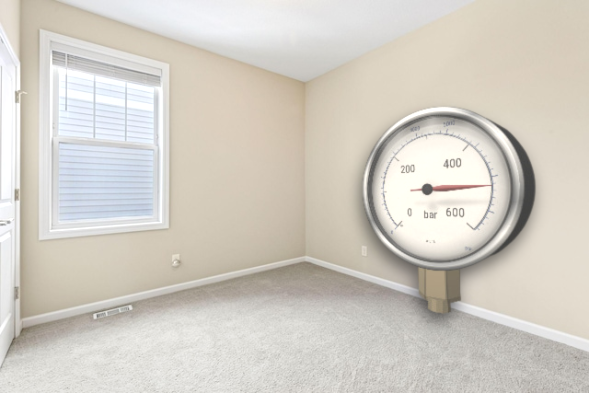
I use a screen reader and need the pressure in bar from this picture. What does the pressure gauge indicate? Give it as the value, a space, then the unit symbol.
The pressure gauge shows 500 bar
